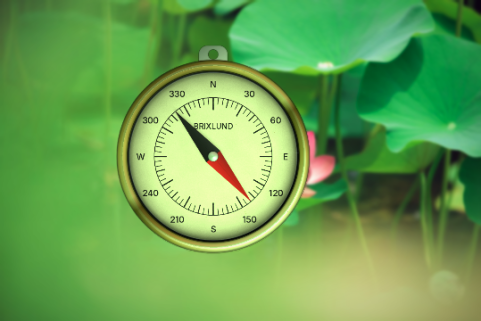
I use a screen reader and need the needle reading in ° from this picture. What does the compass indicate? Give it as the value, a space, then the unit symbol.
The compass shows 140 °
